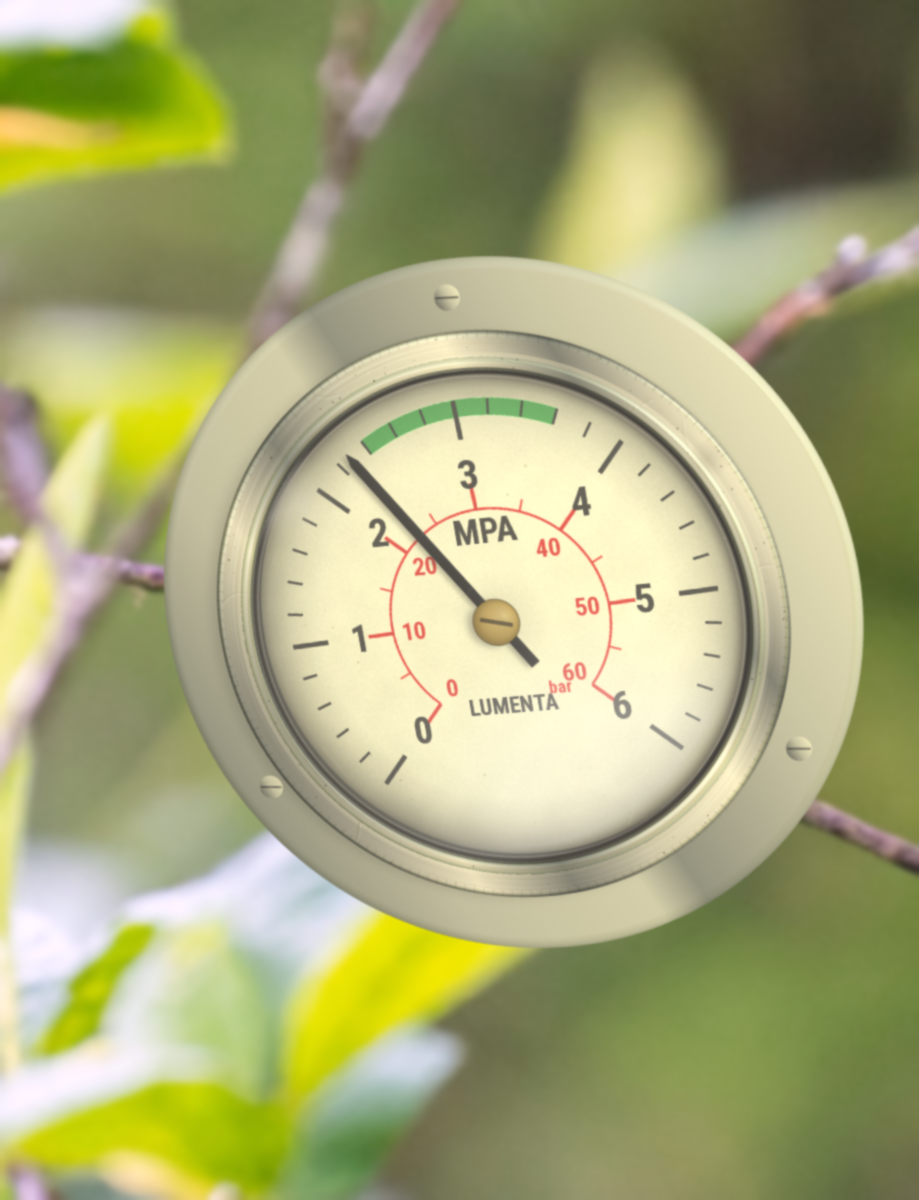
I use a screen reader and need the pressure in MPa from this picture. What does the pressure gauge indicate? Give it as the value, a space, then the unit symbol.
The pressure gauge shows 2.3 MPa
